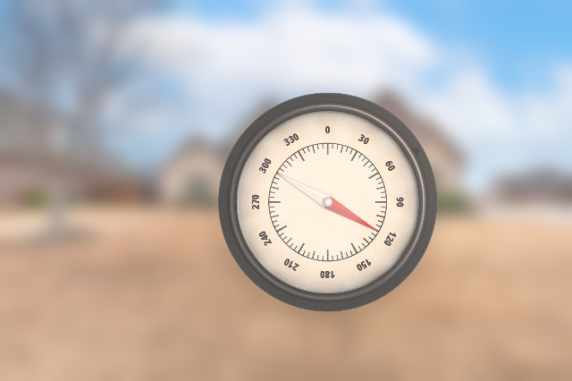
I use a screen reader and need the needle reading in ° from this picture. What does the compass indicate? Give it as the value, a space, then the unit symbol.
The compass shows 120 °
